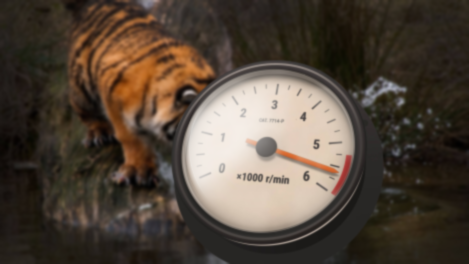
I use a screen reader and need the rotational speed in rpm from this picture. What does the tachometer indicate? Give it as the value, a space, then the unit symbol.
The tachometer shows 5625 rpm
